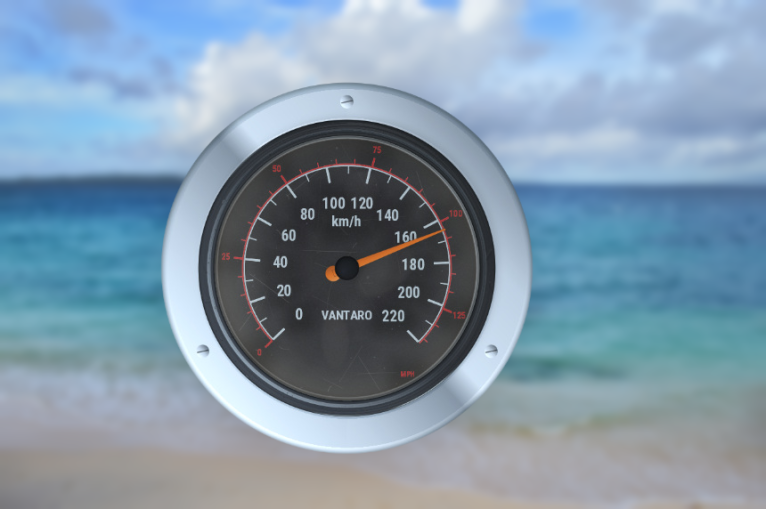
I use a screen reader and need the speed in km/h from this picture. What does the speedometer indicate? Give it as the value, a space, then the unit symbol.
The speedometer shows 165 km/h
